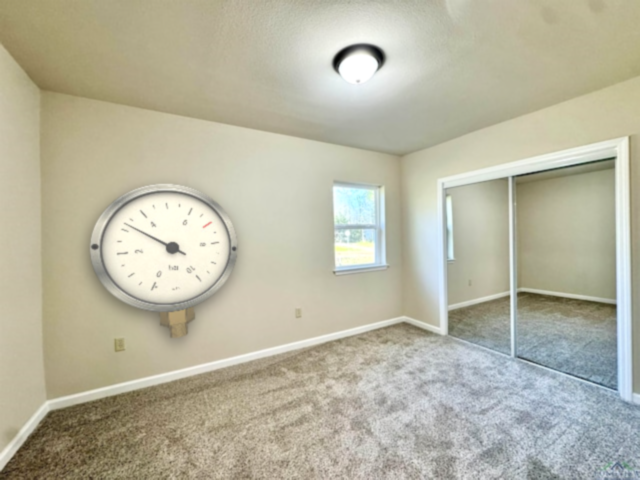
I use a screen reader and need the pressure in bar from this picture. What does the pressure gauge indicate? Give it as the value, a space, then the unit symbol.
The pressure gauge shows 3.25 bar
